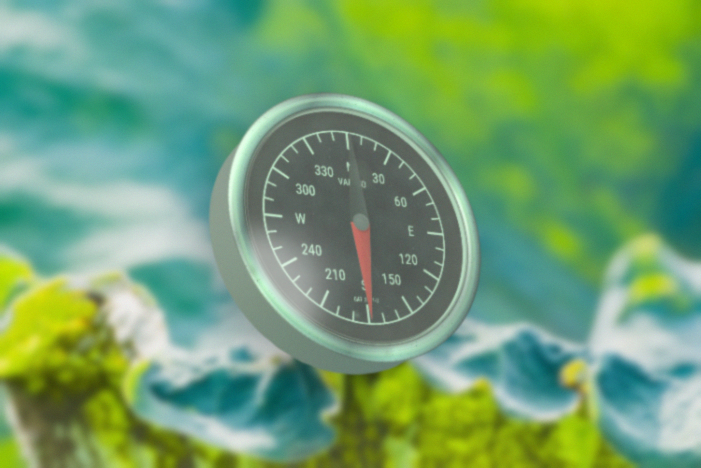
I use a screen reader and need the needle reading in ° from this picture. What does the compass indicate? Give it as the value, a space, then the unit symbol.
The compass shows 180 °
